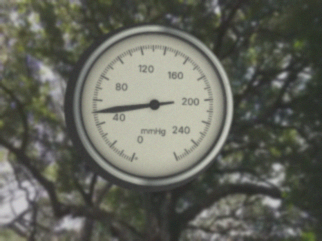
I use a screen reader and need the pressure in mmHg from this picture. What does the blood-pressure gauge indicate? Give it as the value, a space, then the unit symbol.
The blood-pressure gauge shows 50 mmHg
